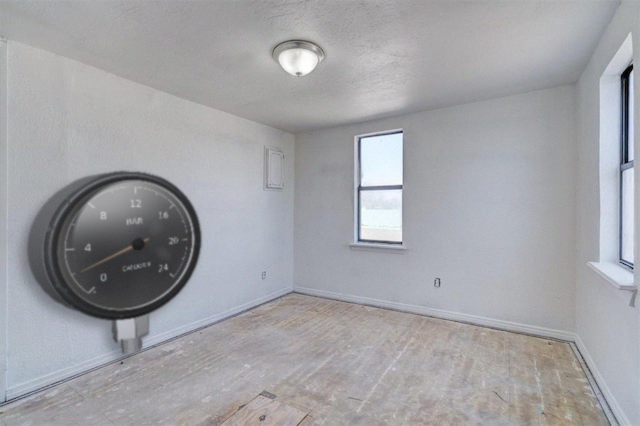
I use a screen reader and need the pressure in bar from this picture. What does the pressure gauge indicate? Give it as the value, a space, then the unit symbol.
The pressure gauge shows 2 bar
